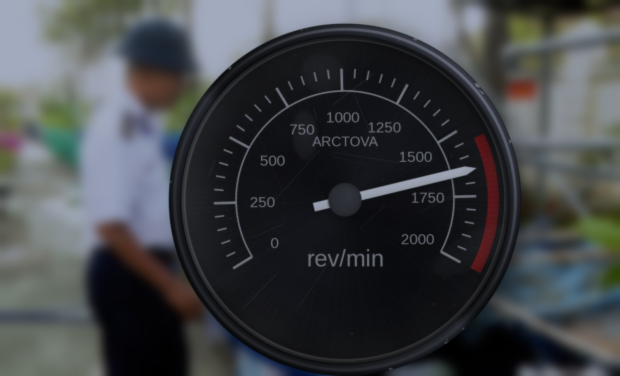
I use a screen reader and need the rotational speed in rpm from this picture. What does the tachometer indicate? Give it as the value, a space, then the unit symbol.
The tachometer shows 1650 rpm
